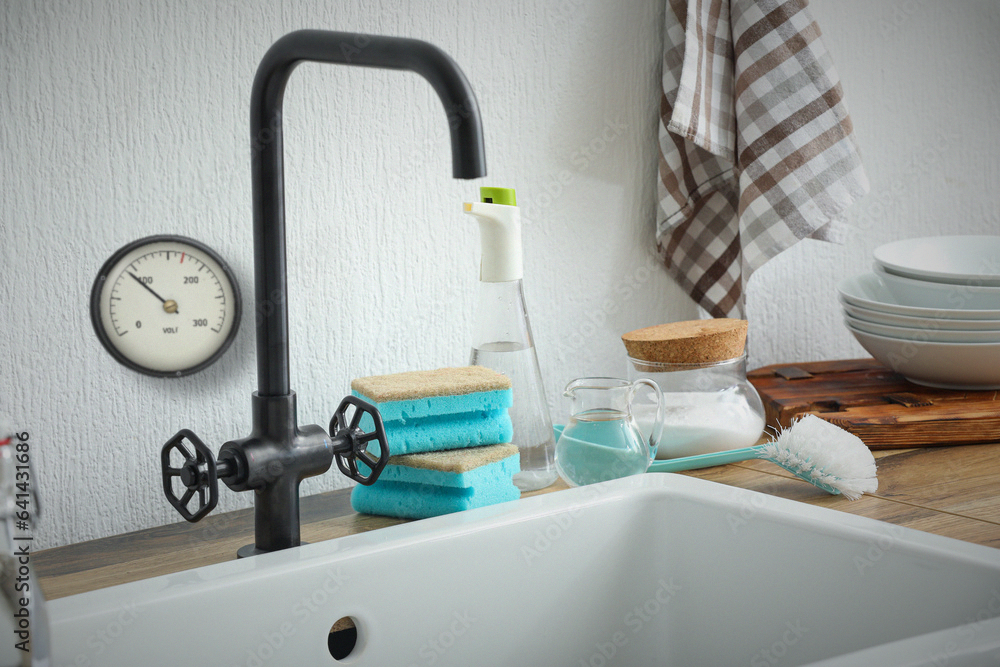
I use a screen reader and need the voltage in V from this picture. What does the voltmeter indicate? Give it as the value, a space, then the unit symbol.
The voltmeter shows 90 V
